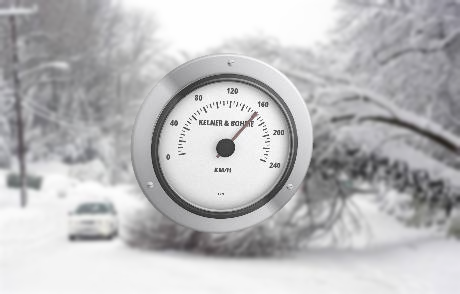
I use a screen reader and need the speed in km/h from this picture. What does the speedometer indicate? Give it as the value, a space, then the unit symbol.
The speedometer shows 160 km/h
